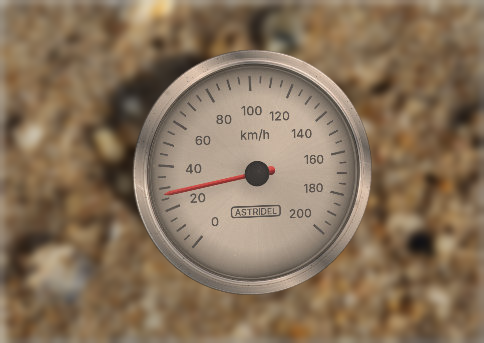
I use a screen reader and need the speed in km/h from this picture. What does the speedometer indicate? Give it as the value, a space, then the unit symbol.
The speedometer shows 27.5 km/h
